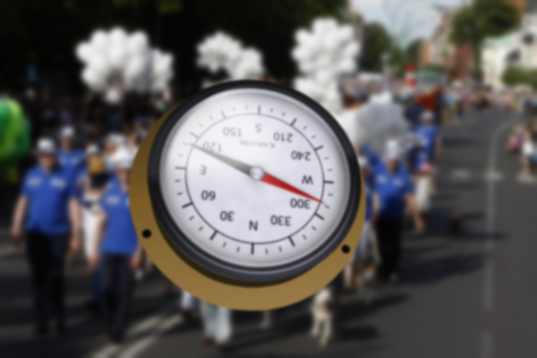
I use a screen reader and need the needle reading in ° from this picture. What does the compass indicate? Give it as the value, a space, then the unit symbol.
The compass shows 290 °
